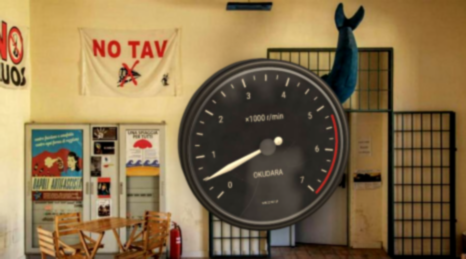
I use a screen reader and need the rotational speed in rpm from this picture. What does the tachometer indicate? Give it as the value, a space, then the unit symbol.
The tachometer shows 500 rpm
